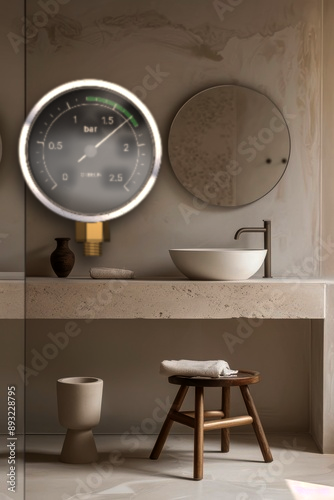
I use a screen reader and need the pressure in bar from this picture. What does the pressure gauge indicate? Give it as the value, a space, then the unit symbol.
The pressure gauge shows 1.7 bar
